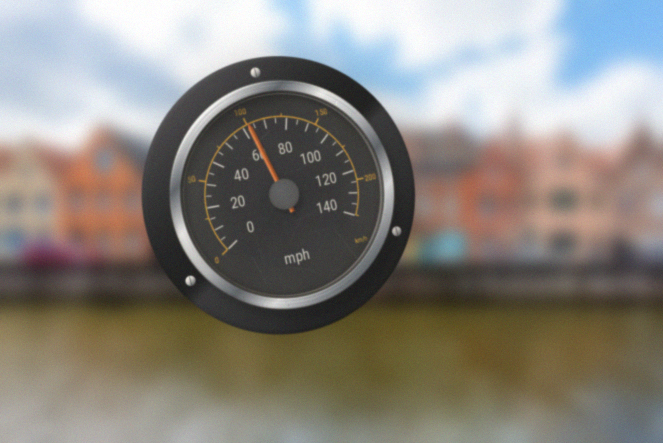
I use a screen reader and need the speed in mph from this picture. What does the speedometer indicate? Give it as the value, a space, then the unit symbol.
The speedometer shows 62.5 mph
